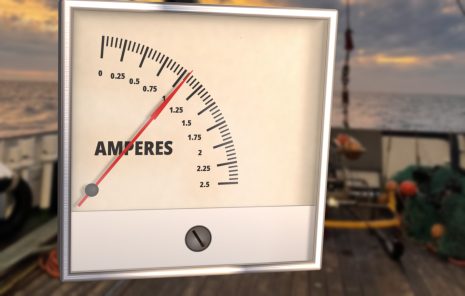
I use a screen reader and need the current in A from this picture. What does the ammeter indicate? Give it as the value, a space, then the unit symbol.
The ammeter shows 1.05 A
